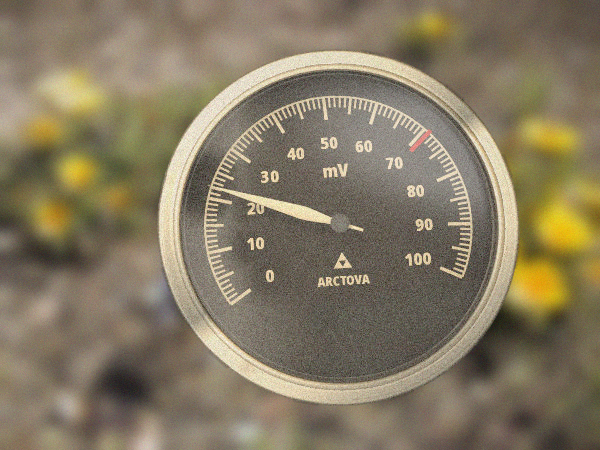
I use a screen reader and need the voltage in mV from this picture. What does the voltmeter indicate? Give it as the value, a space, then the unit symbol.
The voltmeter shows 22 mV
